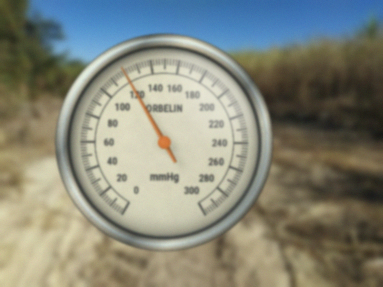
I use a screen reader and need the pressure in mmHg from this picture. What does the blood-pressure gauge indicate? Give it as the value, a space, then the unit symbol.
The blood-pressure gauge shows 120 mmHg
